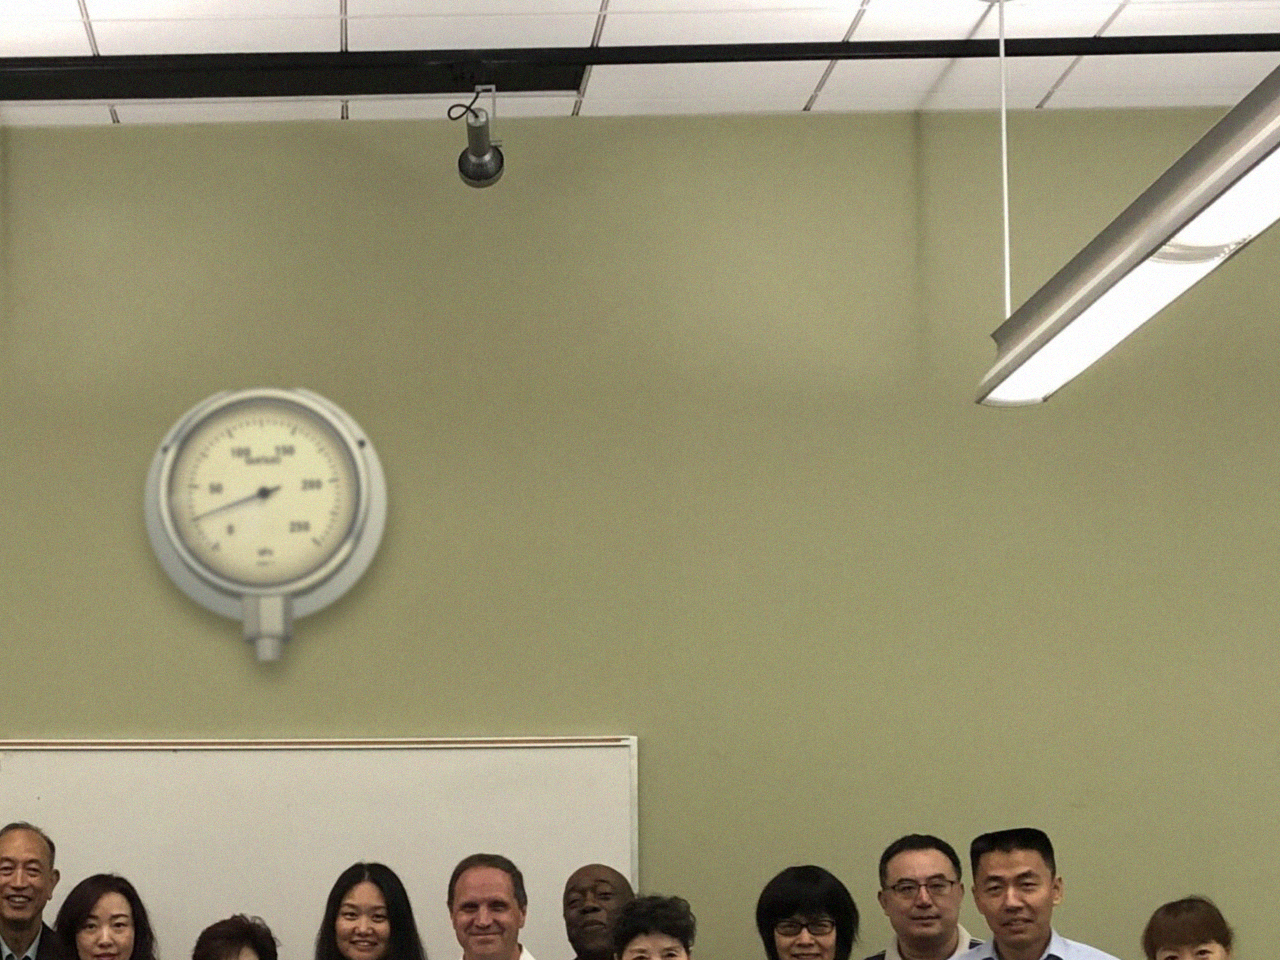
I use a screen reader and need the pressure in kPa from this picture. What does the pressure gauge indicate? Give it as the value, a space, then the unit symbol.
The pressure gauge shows 25 kPa
